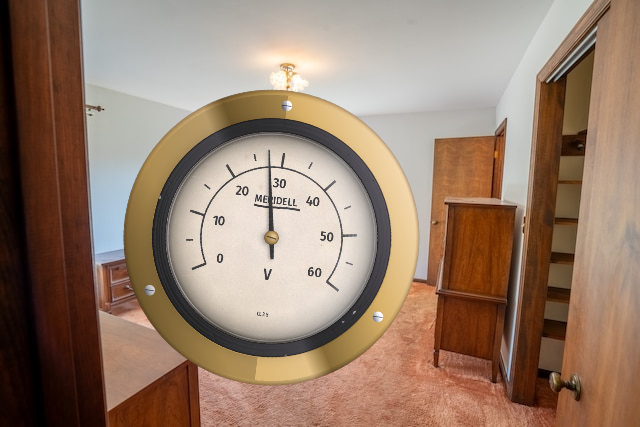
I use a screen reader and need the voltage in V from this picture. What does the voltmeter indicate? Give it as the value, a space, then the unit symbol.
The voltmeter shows 27.5 V
